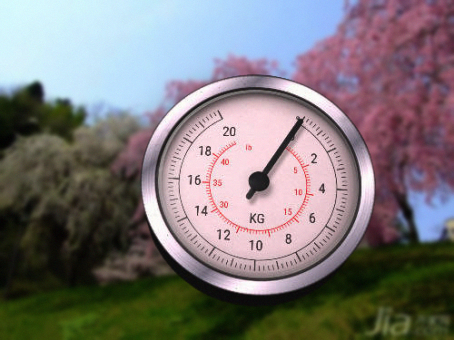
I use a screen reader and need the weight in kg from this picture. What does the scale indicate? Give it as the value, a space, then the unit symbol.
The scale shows 0 kg
